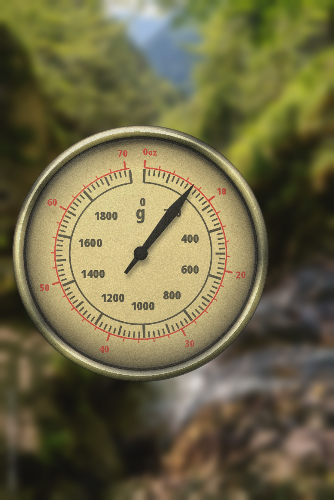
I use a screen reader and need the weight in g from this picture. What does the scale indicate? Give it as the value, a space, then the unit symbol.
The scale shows 200 g
